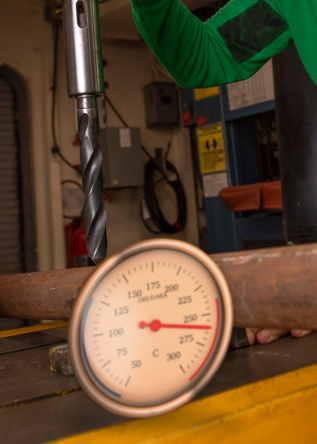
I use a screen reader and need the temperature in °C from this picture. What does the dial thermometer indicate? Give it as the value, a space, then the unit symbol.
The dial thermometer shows 260 °C
